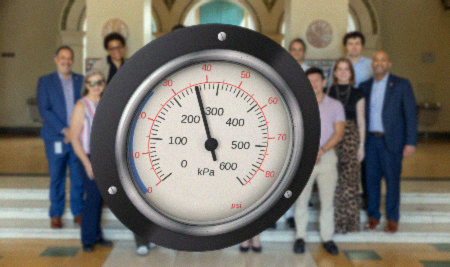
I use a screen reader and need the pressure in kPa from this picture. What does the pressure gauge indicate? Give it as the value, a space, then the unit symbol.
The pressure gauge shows 250 kPa
